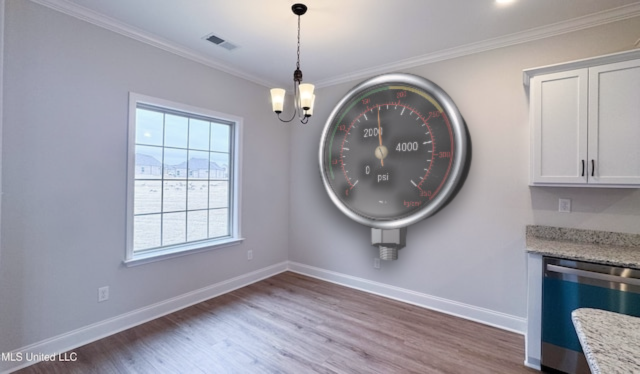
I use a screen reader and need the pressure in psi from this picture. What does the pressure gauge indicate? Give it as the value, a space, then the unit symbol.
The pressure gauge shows 2400 psi
